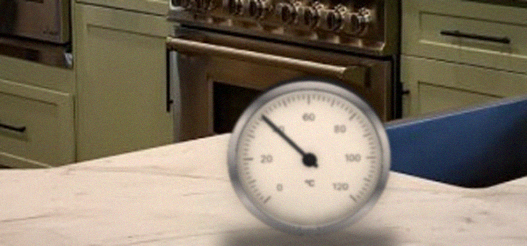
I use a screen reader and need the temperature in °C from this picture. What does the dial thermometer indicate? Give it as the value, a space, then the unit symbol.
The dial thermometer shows 40 °C
